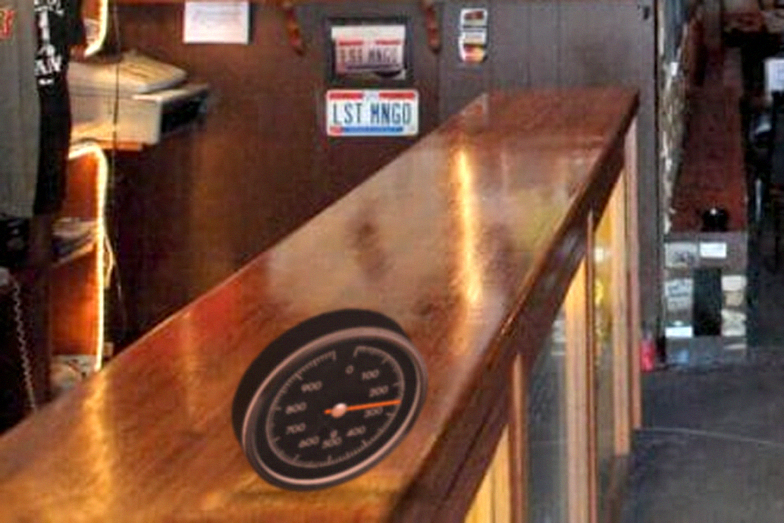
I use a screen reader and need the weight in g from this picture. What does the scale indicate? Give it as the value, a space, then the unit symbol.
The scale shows 250 g
